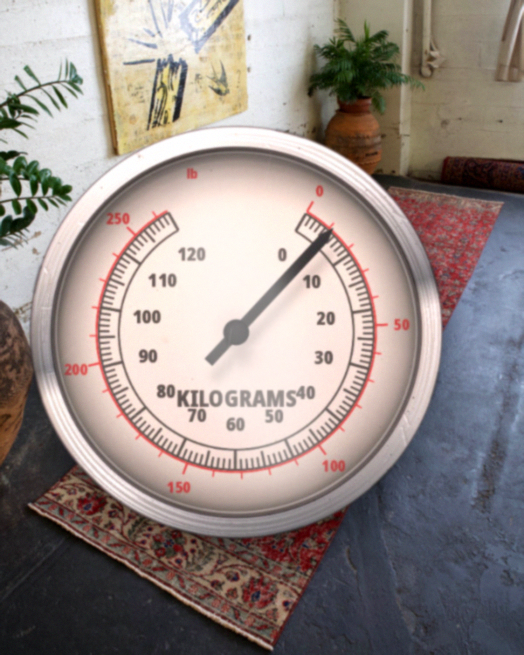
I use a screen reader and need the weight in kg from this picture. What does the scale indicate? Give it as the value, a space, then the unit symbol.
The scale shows 5 kg
